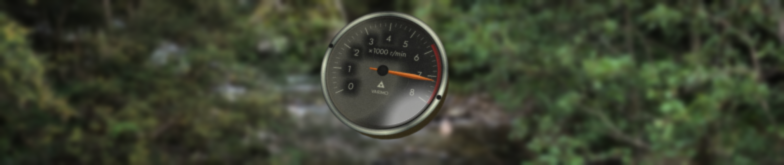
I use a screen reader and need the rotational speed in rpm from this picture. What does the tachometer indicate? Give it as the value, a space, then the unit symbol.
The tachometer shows 7200 rpm
